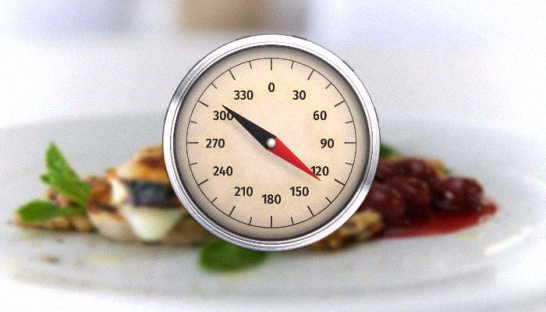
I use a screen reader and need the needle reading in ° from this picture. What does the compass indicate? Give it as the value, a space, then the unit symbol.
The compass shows 127.5 °
